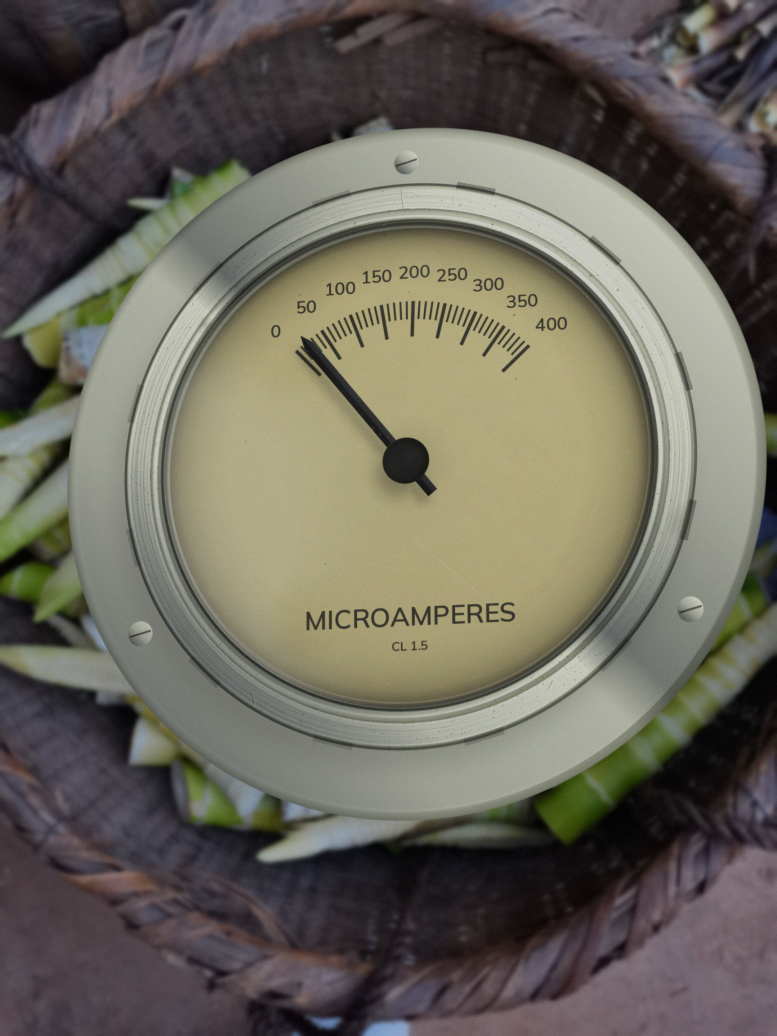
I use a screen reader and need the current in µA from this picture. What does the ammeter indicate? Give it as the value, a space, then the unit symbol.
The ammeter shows 20 µA
